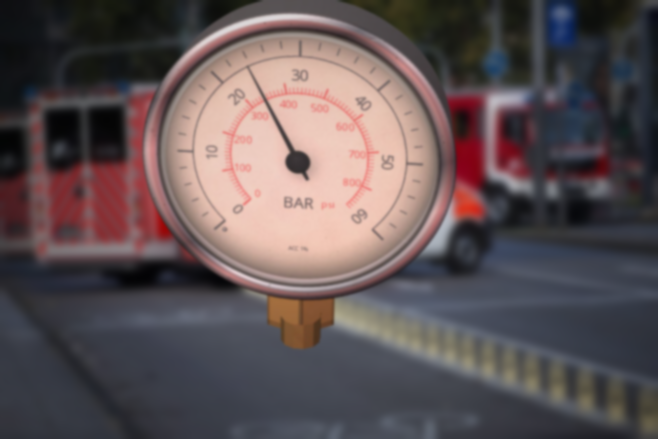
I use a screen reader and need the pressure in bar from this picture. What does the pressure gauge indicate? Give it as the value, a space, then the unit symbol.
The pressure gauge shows 24 bar
